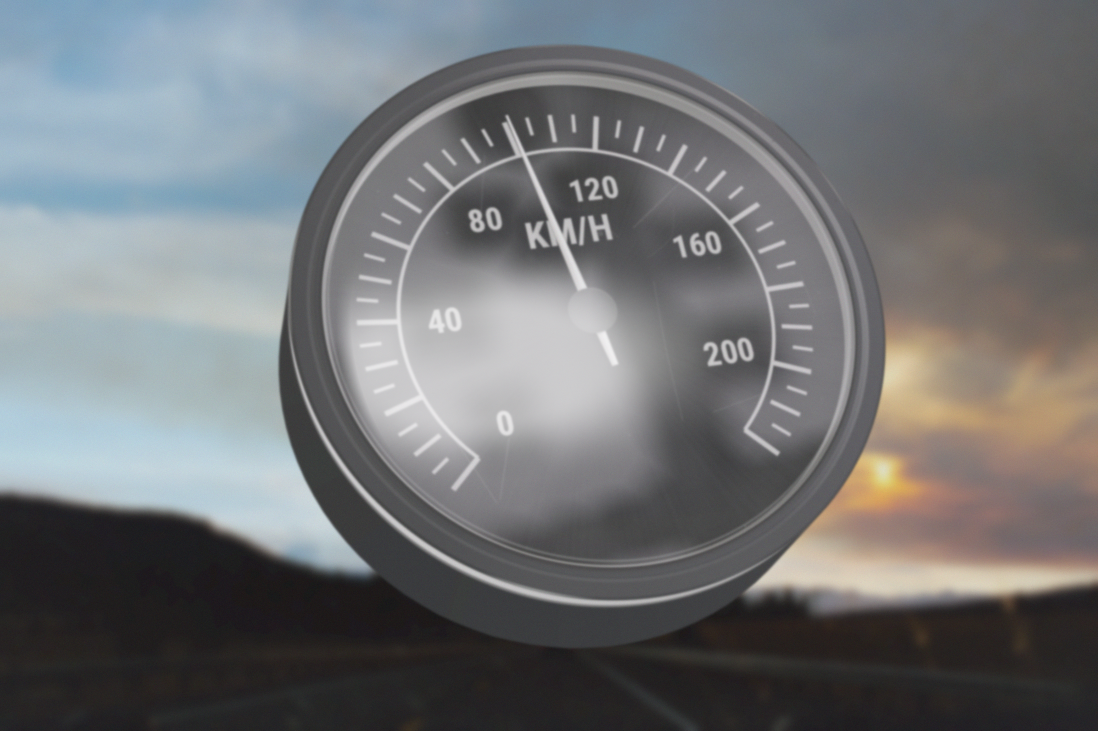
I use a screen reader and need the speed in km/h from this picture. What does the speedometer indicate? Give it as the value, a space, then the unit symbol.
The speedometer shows 100 km/h
